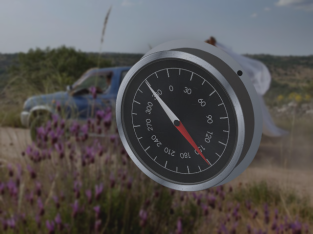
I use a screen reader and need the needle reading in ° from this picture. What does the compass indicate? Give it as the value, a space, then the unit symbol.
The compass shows 150 °
